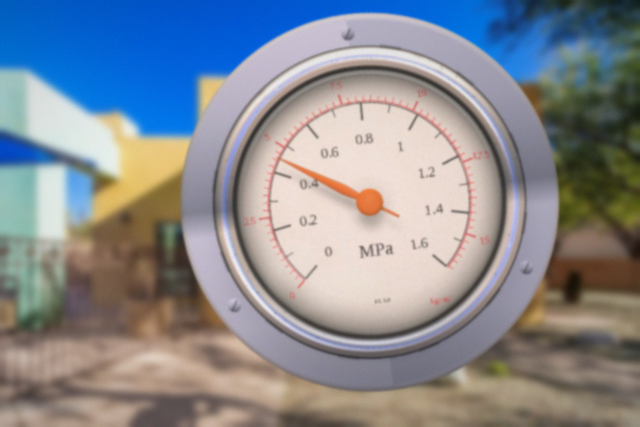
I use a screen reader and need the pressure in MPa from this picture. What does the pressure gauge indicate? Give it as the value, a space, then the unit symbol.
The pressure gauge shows 0.45 MPa
